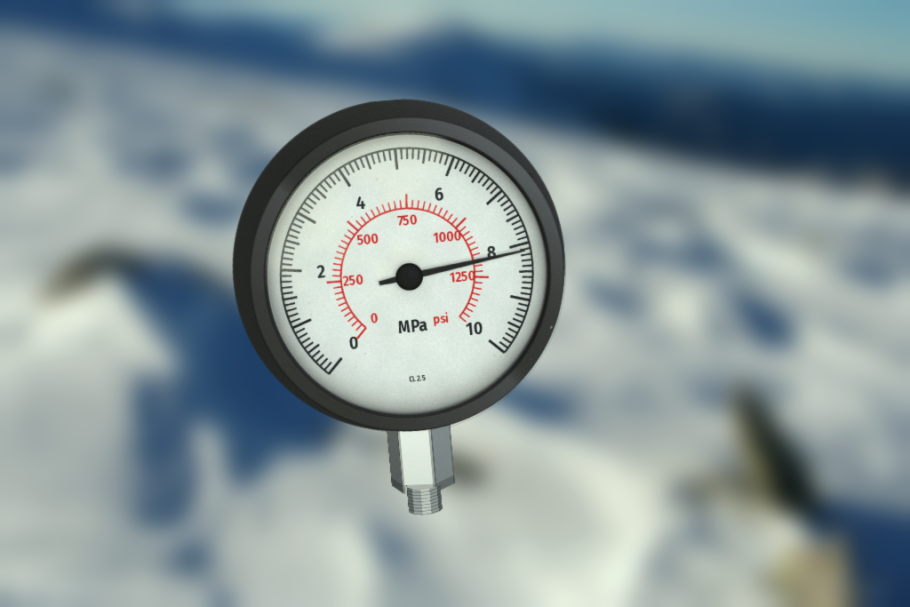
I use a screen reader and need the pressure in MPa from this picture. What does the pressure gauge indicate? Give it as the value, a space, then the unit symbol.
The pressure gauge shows 8.1 MPa
